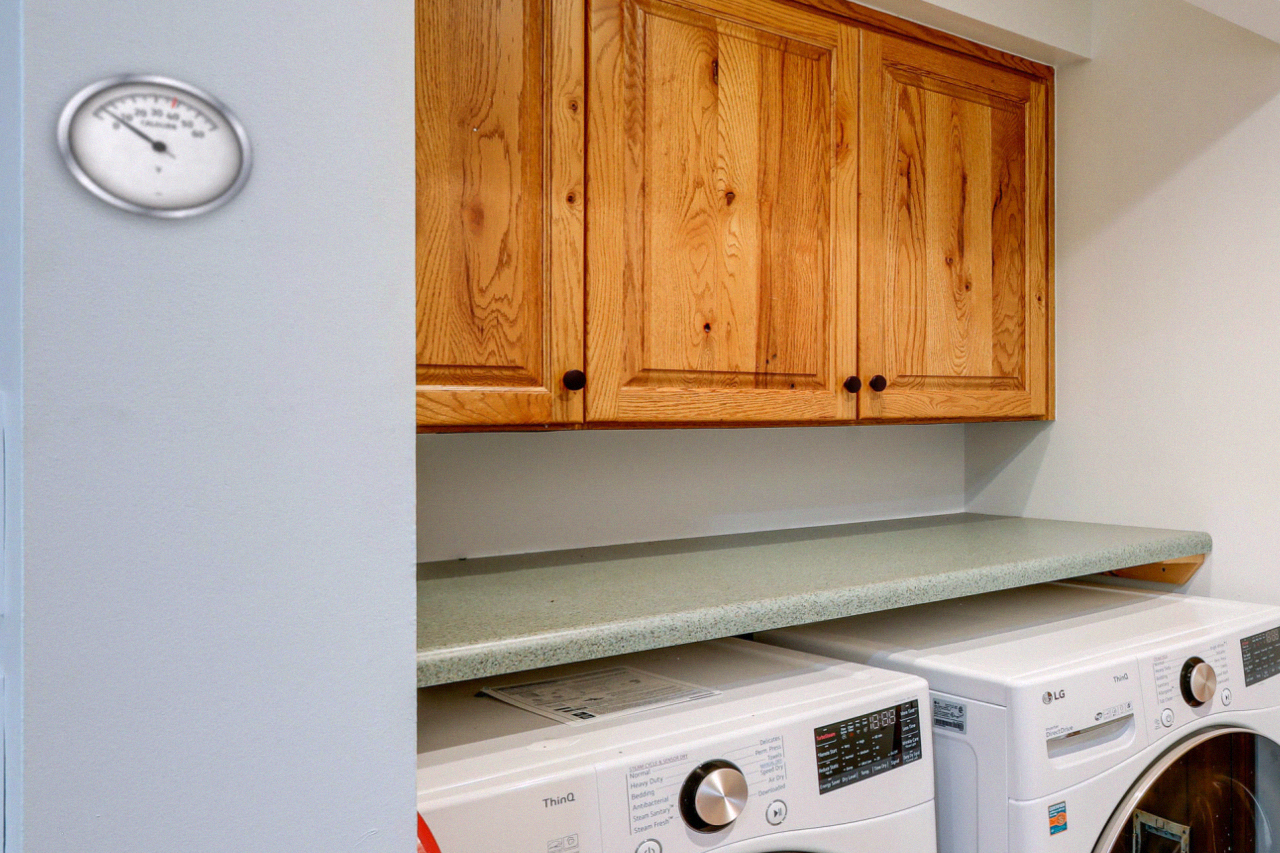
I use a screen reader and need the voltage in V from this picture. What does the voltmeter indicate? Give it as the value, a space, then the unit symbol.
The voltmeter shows 5 V
